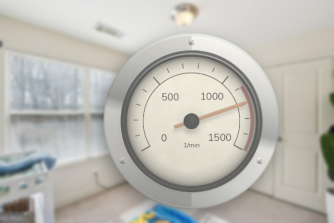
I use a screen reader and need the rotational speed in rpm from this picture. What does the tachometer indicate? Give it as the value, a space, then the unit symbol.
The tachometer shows 1200 rpm
